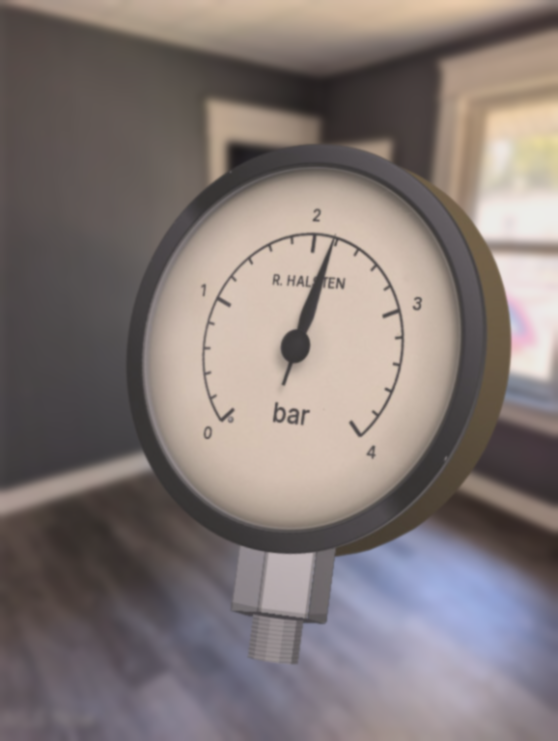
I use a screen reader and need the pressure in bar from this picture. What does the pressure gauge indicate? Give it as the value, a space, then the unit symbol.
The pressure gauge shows 2.2 bar
